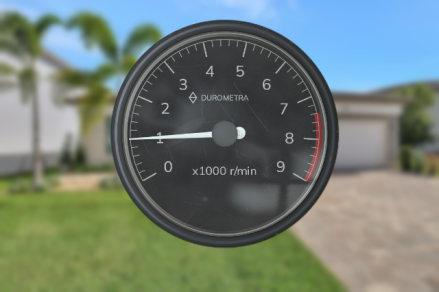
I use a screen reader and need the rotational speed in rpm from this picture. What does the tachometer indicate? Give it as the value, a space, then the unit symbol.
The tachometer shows 1000 rpm
